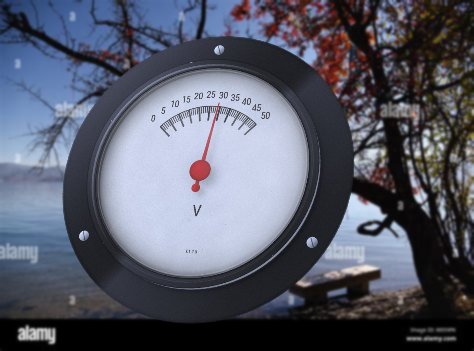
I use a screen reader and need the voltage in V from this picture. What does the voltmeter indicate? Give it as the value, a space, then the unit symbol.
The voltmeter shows 30 V
